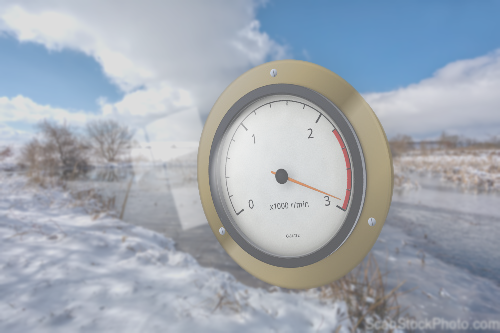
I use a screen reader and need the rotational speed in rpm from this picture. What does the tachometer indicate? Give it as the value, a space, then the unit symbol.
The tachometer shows 2900 rpm
